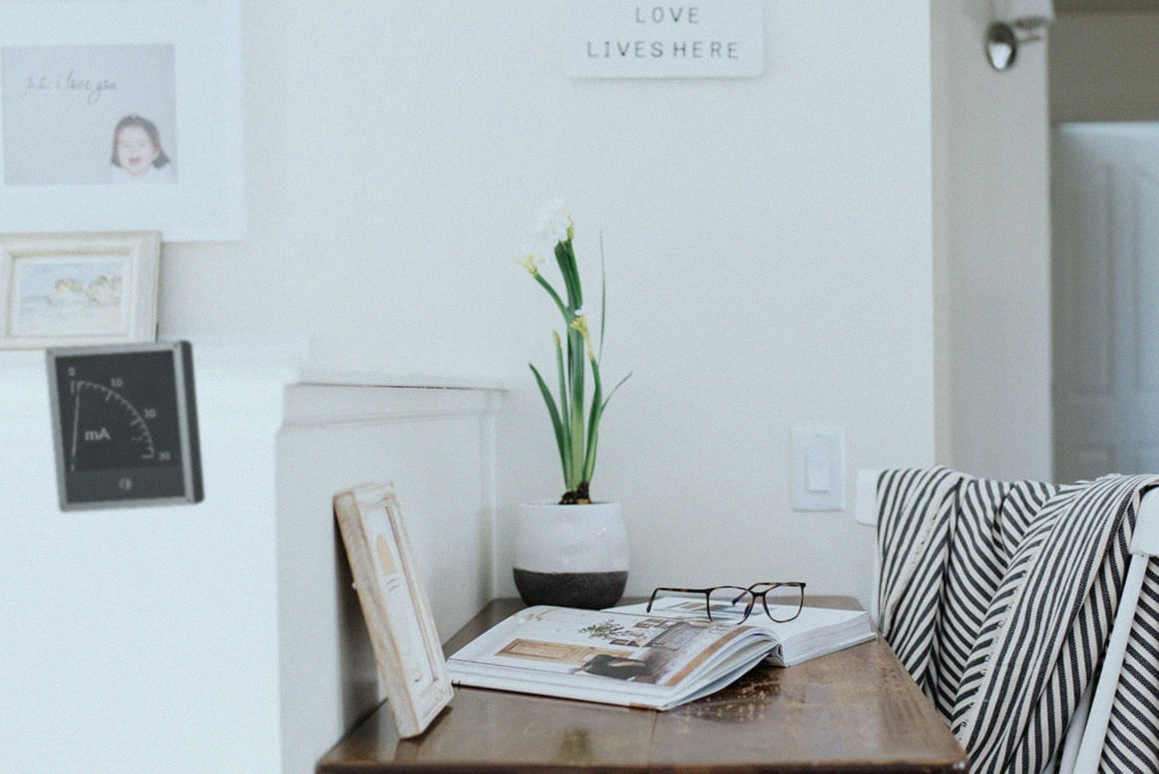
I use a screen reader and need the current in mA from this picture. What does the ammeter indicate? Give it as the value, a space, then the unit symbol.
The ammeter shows 2 mA
